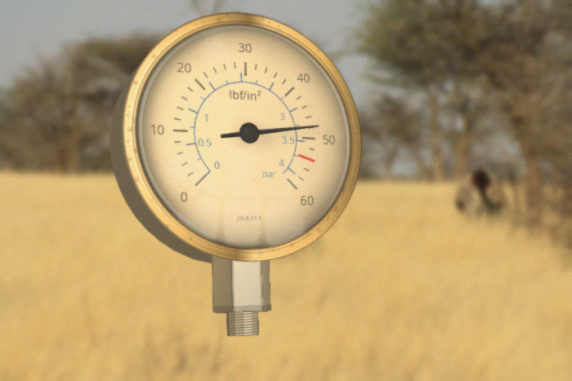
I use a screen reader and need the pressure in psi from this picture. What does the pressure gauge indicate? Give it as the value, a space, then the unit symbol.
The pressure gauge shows 48 psi
